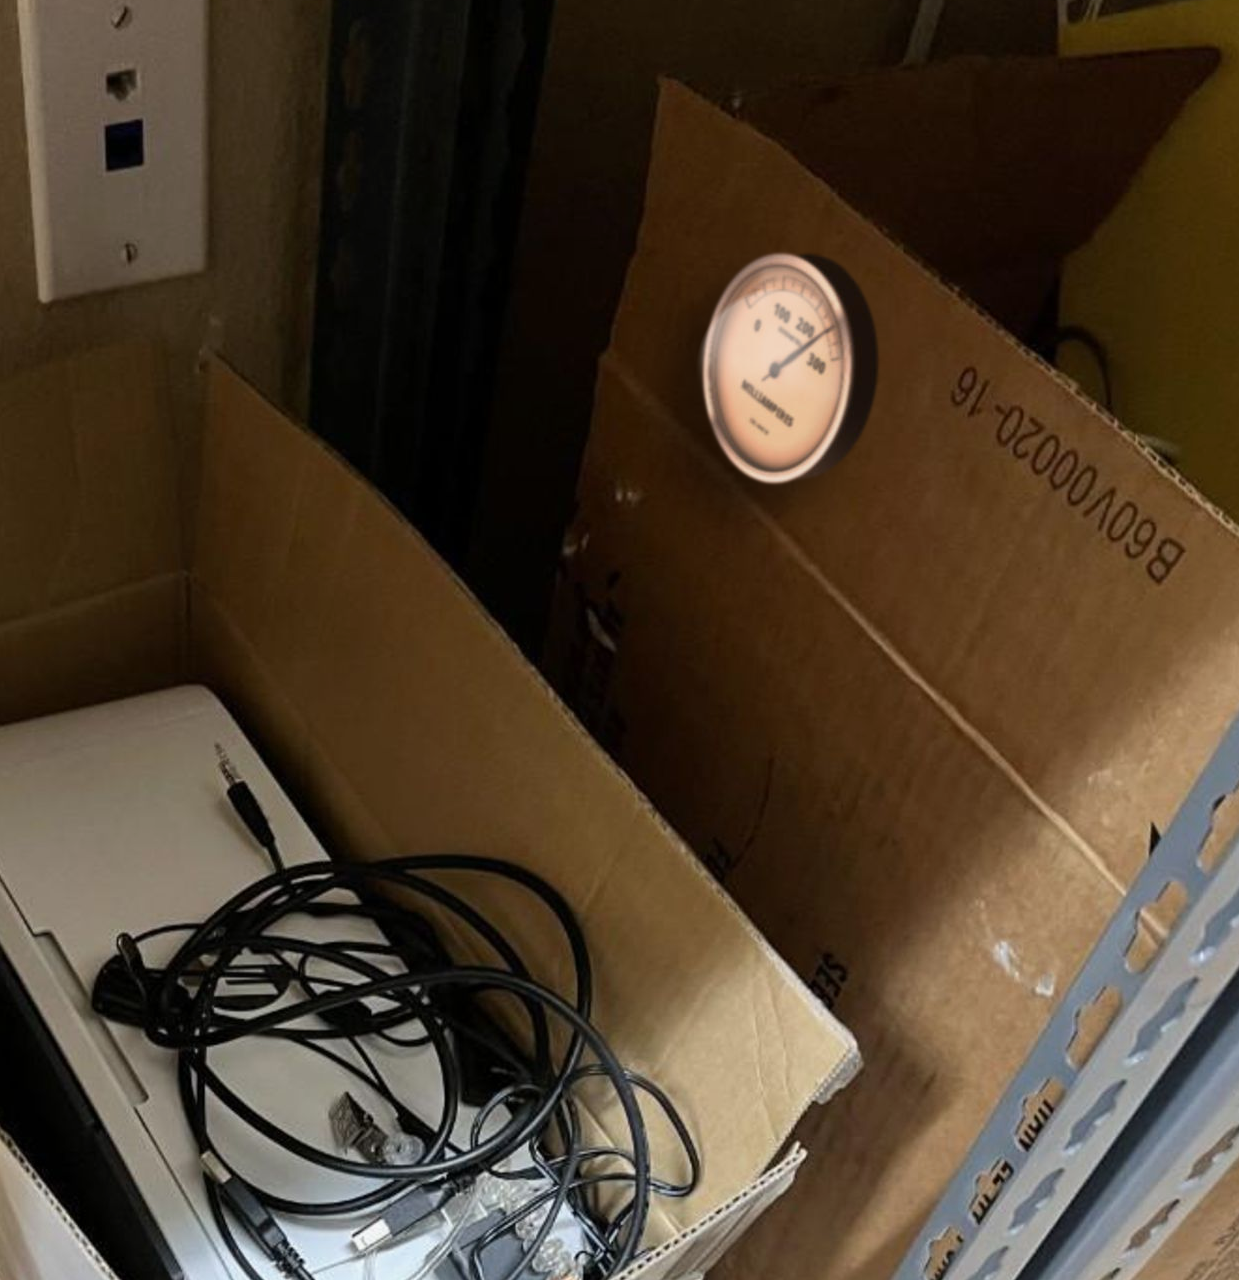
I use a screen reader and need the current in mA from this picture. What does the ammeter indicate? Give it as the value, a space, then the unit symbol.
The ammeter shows 250 mA
